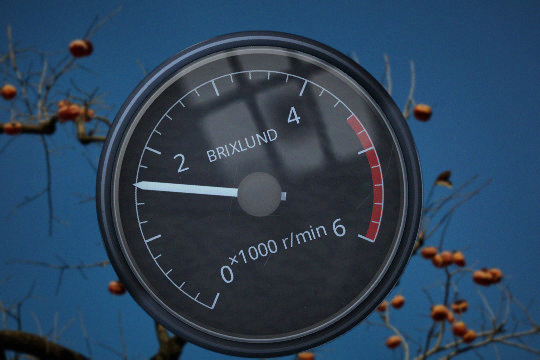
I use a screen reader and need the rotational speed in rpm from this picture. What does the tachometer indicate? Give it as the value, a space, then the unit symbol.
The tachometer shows 1600 rpm
